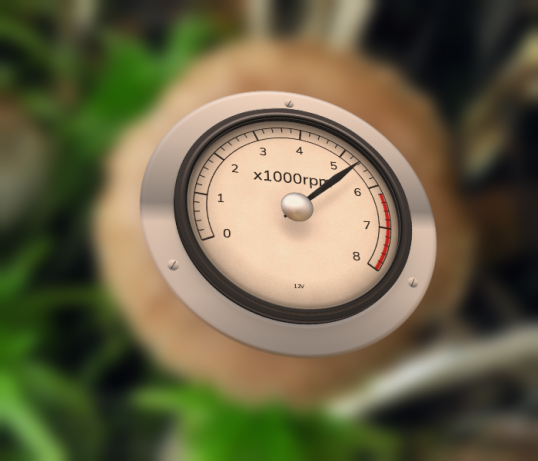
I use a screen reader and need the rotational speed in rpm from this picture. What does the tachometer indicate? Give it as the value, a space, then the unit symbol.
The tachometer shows 5400 rpm
